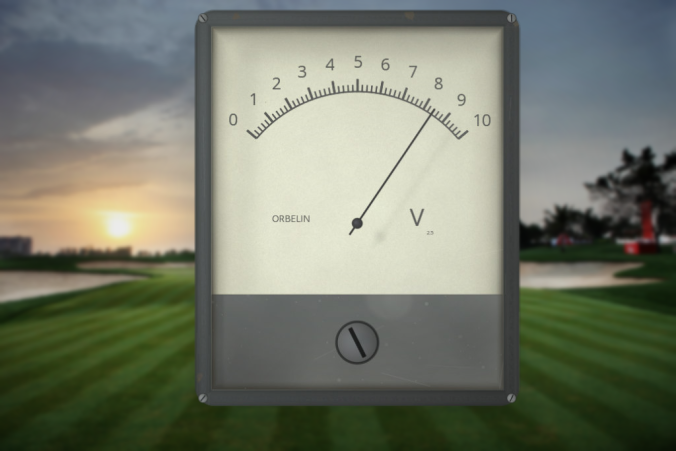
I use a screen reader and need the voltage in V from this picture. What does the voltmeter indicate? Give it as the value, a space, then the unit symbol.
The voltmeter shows 8.4 V
